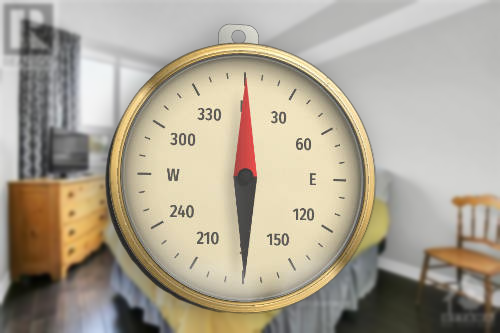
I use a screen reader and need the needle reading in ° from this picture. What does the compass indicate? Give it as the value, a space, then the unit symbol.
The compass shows 0 °
